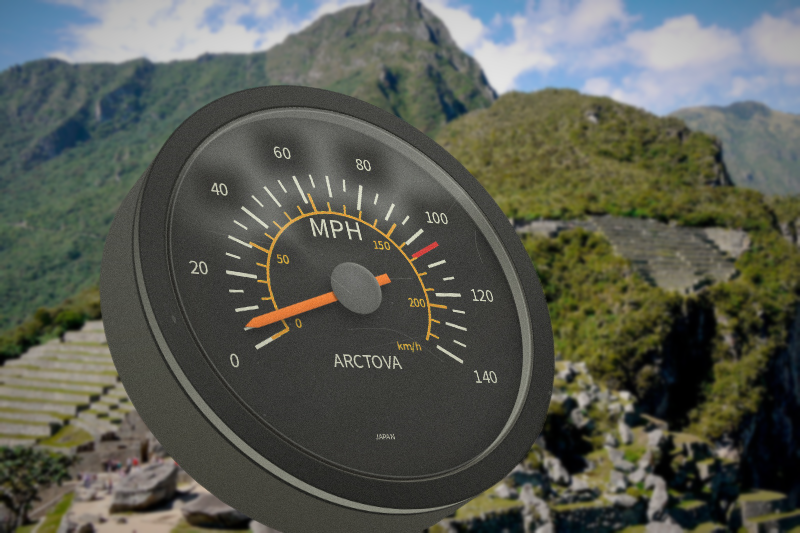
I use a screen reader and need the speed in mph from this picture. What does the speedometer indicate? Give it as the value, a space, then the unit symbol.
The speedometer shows 5 mph
